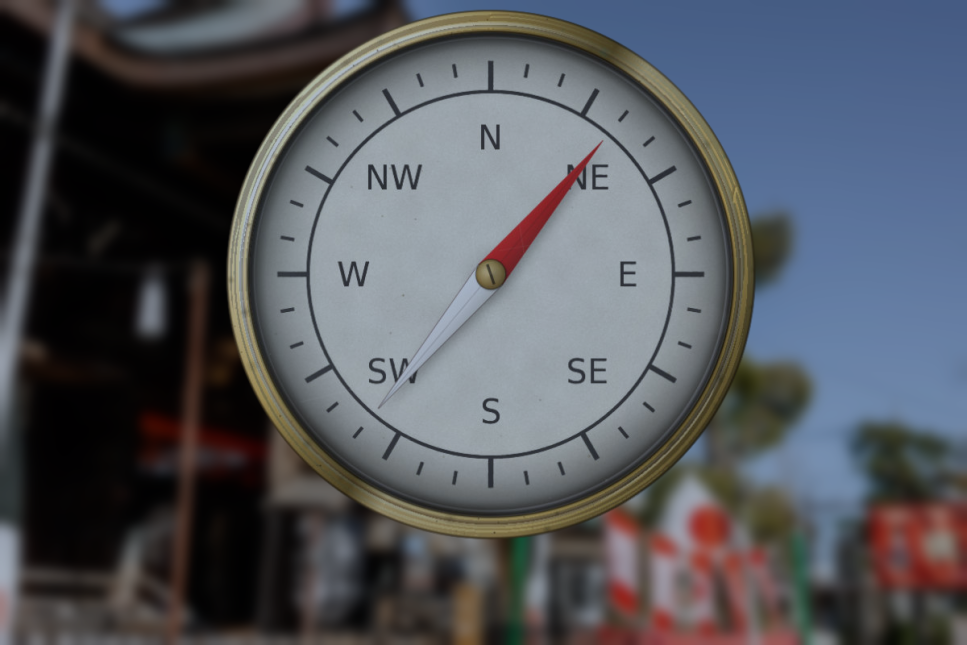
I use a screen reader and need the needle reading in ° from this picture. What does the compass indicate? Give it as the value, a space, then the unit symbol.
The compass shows 40 °
